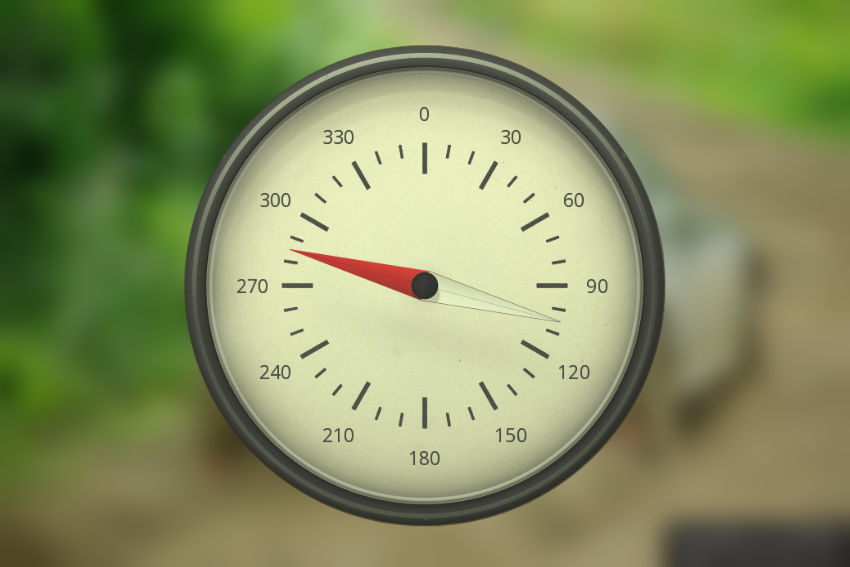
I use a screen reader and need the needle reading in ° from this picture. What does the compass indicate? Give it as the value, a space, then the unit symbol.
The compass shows 285 °
